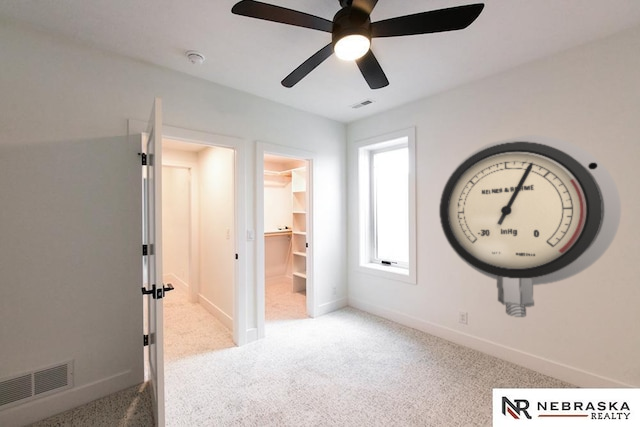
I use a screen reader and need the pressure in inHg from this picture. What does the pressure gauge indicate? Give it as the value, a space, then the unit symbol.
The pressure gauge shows -12 inHg
